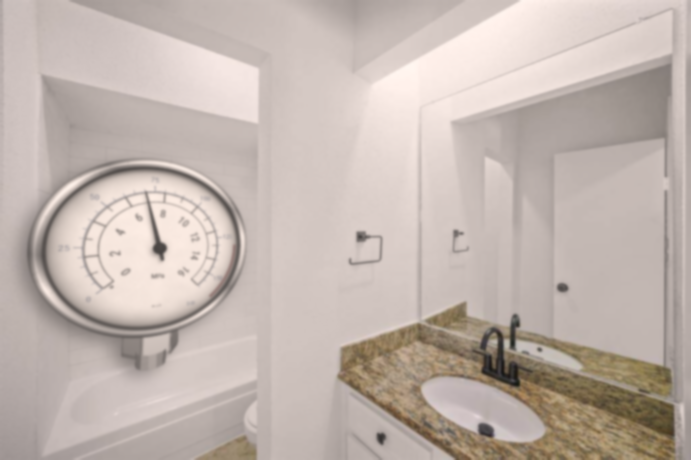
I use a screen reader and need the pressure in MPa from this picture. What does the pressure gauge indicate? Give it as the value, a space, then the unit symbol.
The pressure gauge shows 7 MPa
